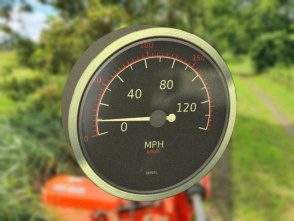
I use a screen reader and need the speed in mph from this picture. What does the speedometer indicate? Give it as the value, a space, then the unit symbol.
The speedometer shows 10 mph
